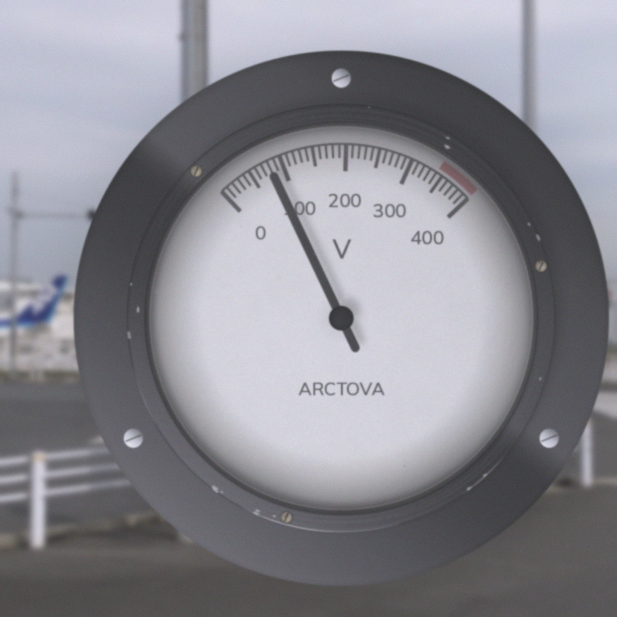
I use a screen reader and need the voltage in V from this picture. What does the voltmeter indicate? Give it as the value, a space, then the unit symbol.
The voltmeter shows 80 V
